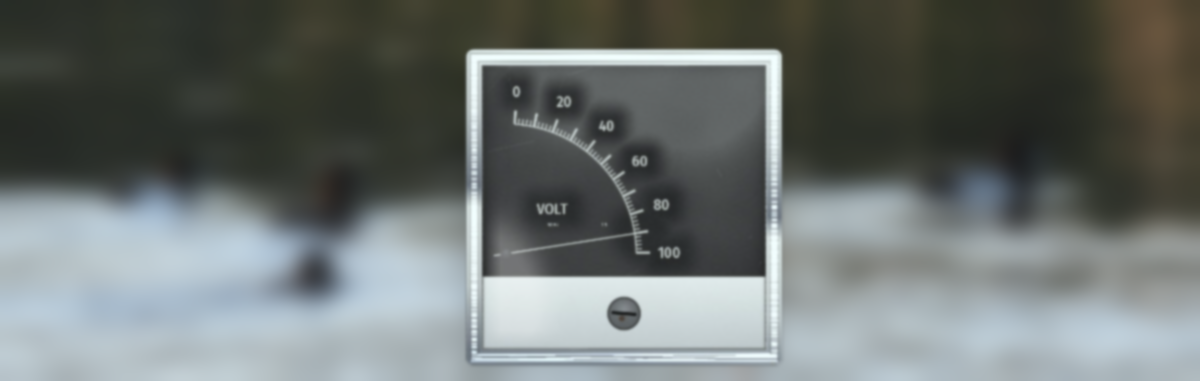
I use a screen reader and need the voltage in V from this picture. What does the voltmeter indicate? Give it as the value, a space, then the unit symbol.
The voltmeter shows 90 V
